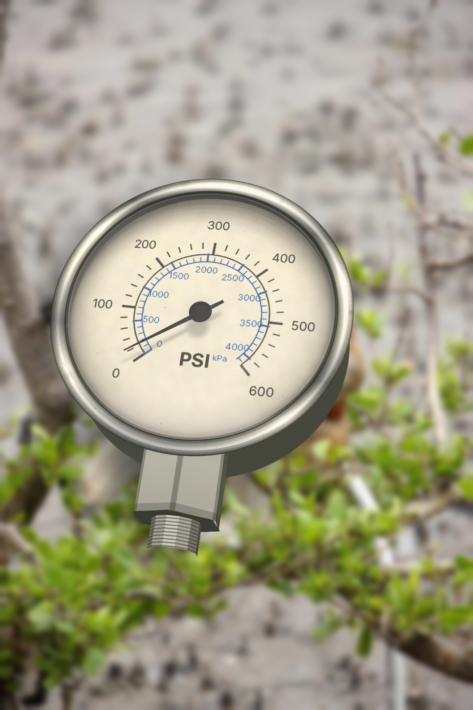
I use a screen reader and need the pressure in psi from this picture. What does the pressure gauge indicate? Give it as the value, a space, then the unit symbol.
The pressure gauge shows 20 psi
